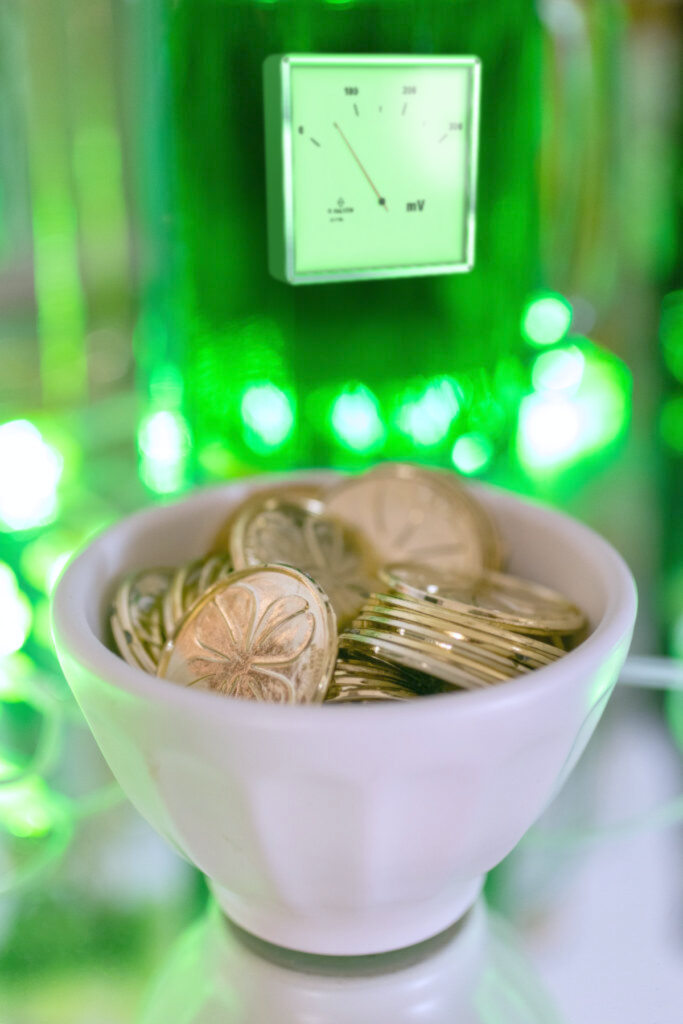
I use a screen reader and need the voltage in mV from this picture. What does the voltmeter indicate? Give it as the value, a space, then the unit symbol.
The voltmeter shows 50 mV
